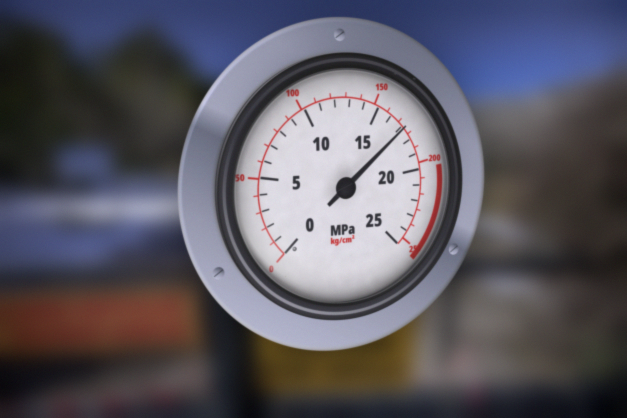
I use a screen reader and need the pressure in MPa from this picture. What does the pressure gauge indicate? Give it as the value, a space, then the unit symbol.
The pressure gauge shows 17 MPa
